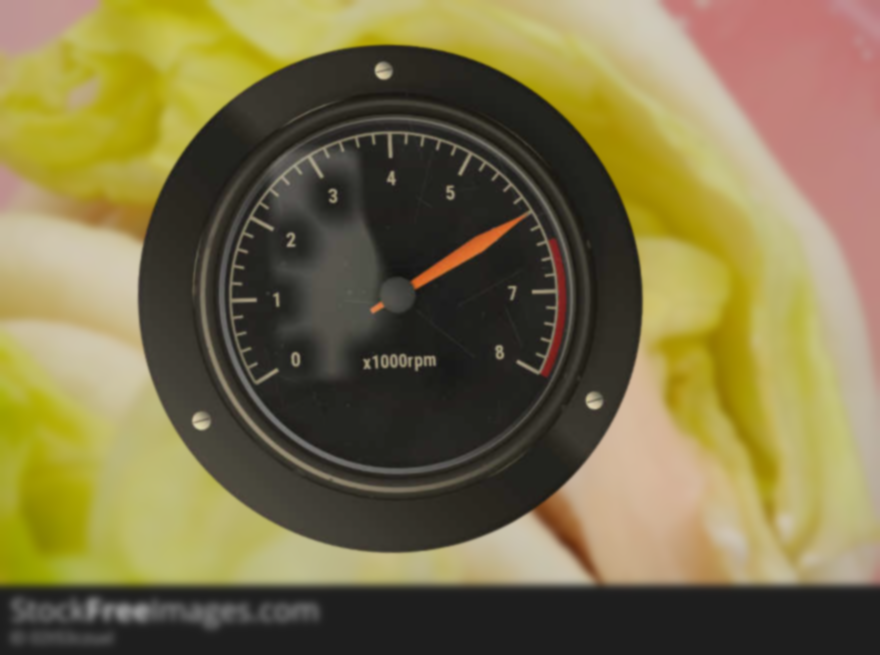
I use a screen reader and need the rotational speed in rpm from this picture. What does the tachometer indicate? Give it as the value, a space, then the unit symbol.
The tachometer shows 6000 rpm
